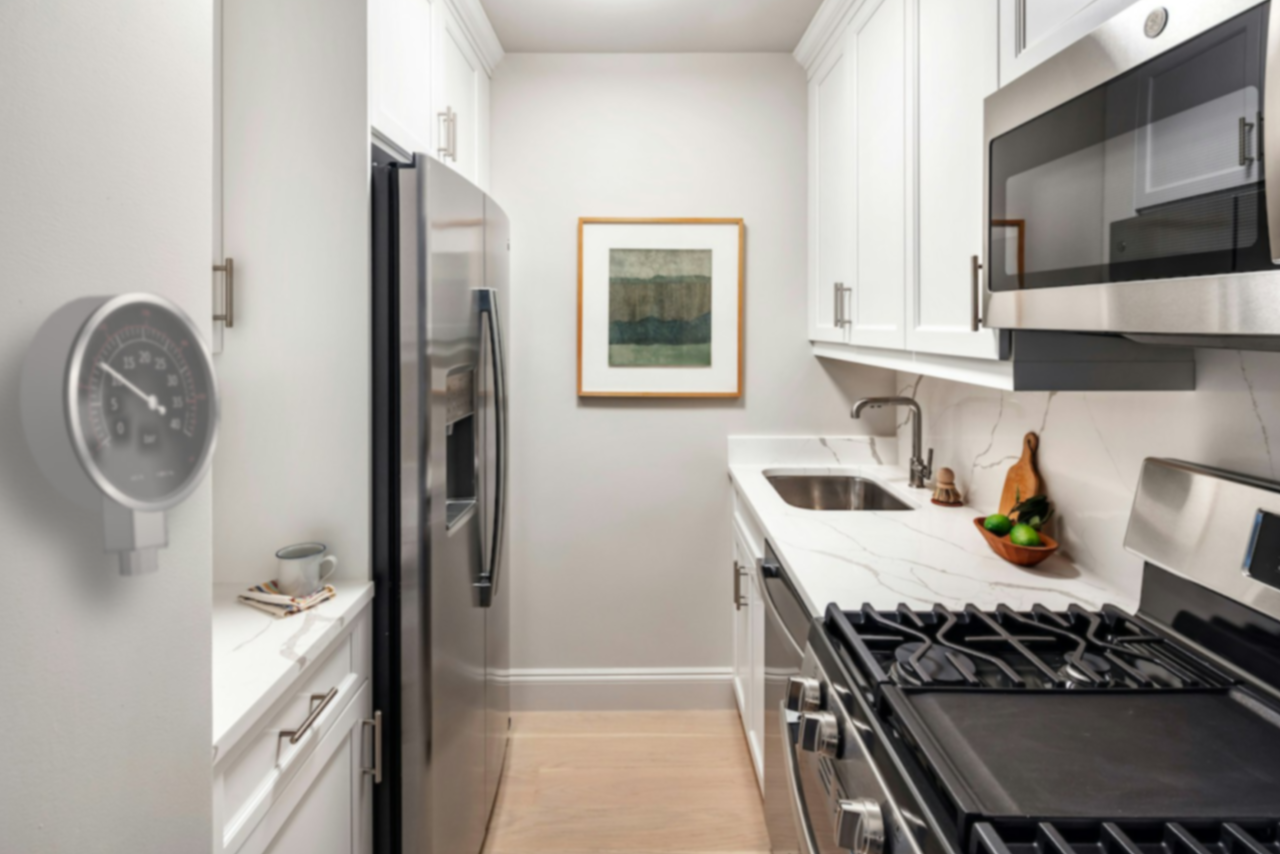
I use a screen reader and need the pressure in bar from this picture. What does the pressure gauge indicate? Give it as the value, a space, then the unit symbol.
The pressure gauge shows 10 bar
